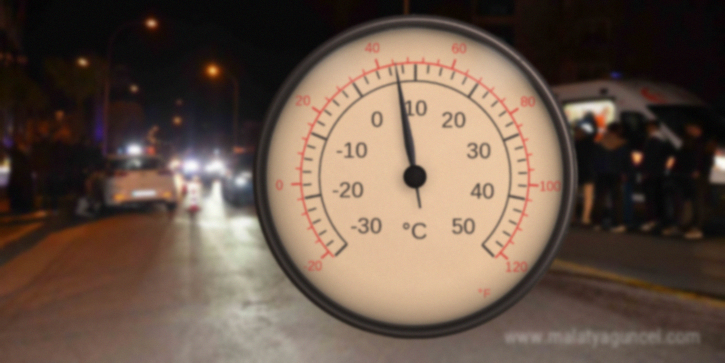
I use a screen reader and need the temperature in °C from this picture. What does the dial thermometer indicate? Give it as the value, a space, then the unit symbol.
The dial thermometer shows 7 °C
